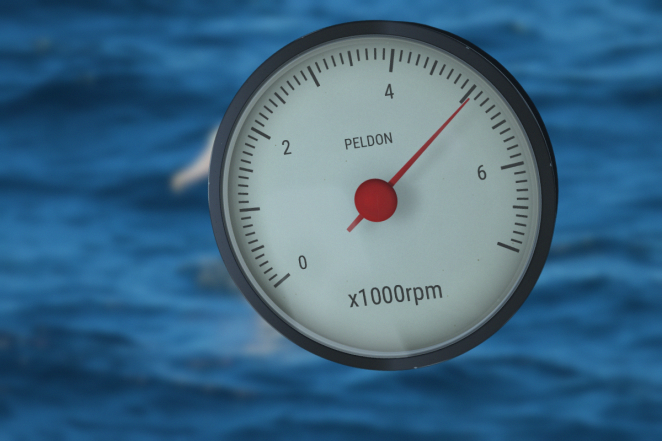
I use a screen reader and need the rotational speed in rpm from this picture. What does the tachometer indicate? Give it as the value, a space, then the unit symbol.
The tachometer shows 5050 rpm
